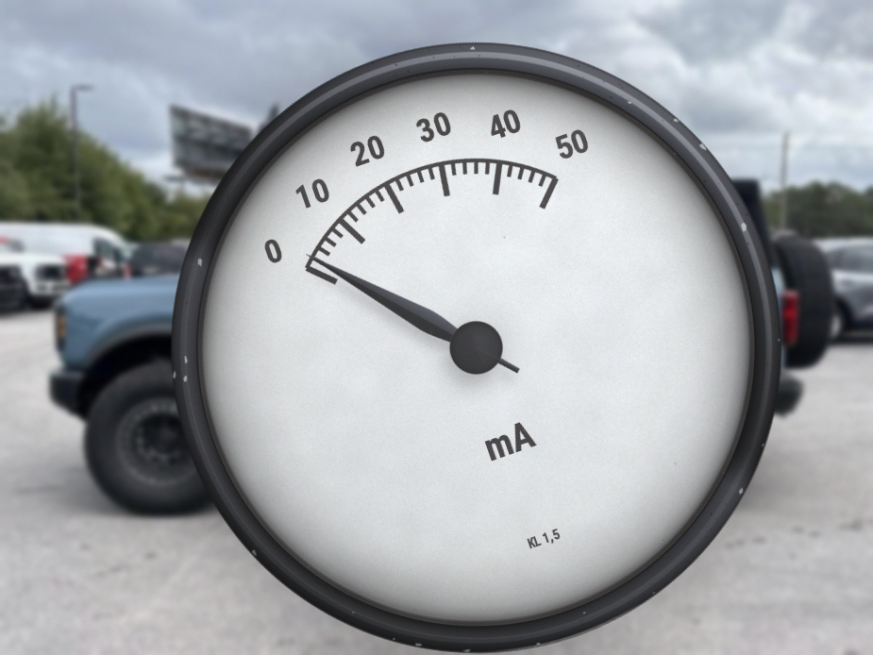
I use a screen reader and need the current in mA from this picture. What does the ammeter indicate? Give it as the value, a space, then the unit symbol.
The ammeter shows 2 mA
